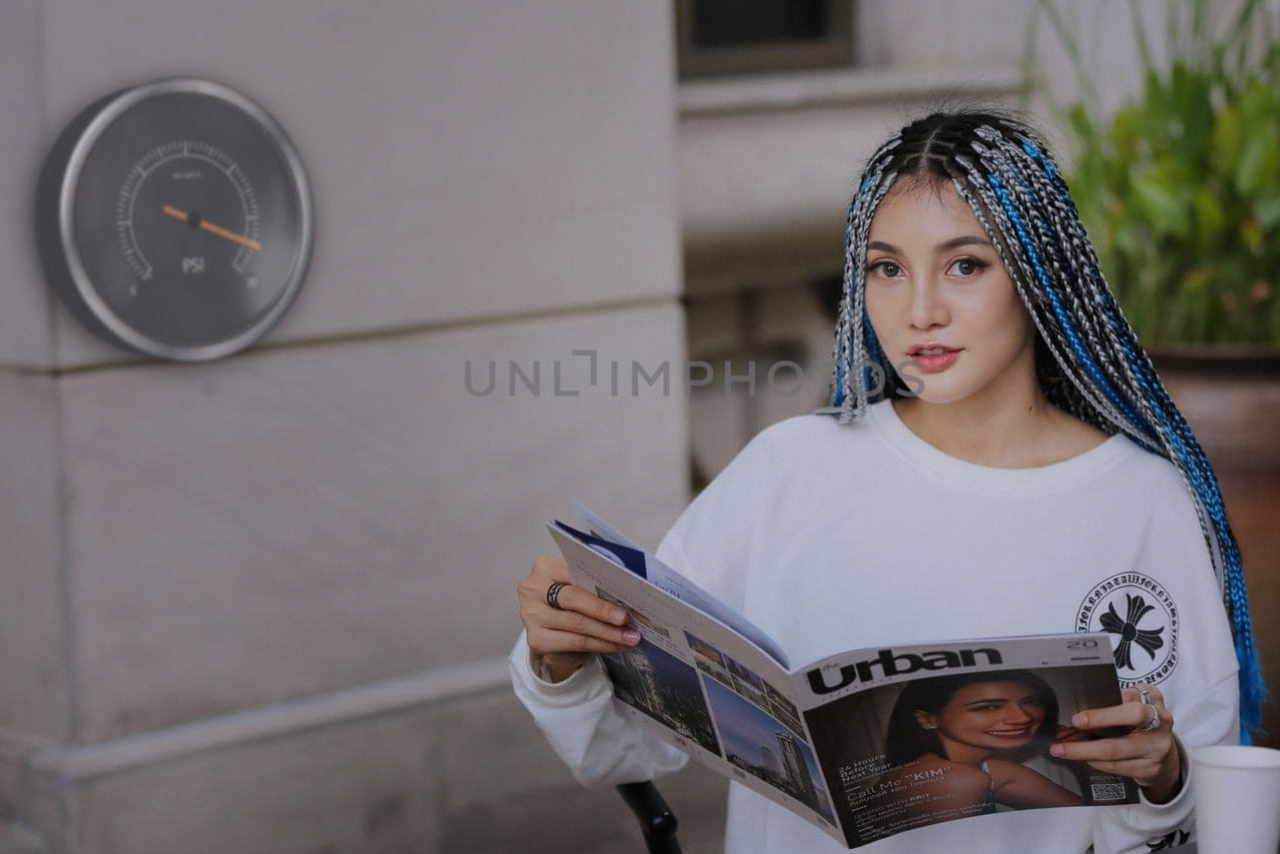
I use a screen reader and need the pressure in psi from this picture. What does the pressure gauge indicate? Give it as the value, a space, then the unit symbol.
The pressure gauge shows 27.5 psi
